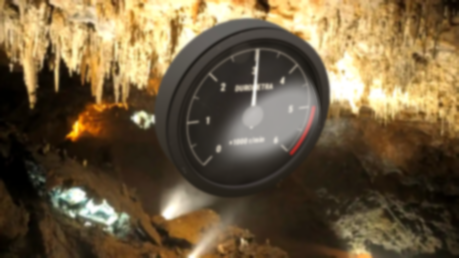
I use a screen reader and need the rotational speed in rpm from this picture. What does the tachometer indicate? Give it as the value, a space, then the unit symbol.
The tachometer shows 3000 rpm
